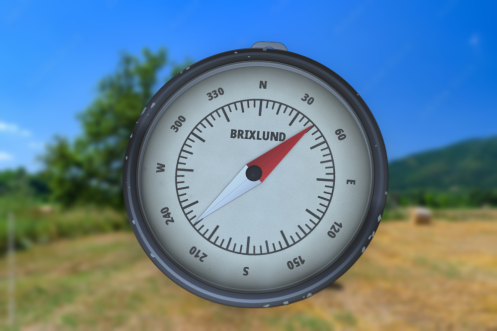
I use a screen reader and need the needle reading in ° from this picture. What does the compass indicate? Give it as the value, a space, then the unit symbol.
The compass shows 45 °
